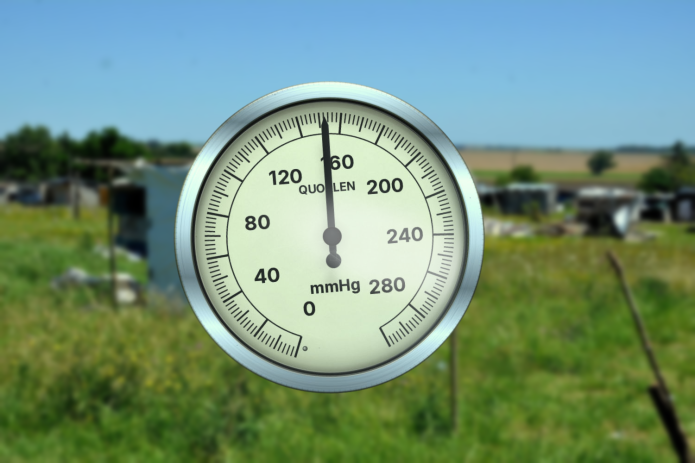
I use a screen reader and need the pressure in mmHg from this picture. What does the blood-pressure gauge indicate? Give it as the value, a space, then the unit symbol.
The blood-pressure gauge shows 152 mmHg
